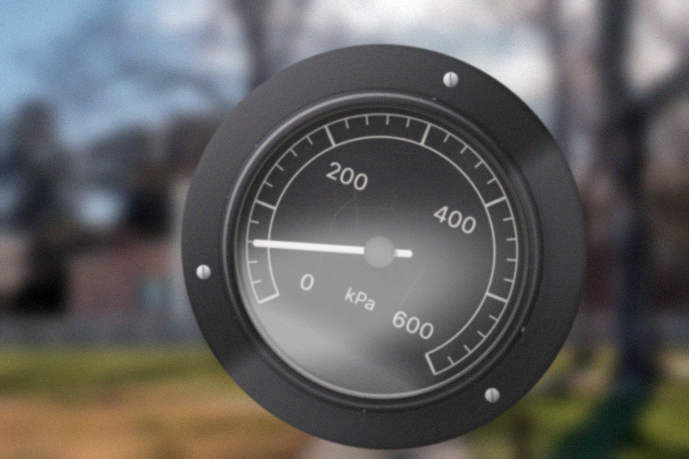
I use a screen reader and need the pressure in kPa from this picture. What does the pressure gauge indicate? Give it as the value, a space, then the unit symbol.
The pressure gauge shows 60 kPa
